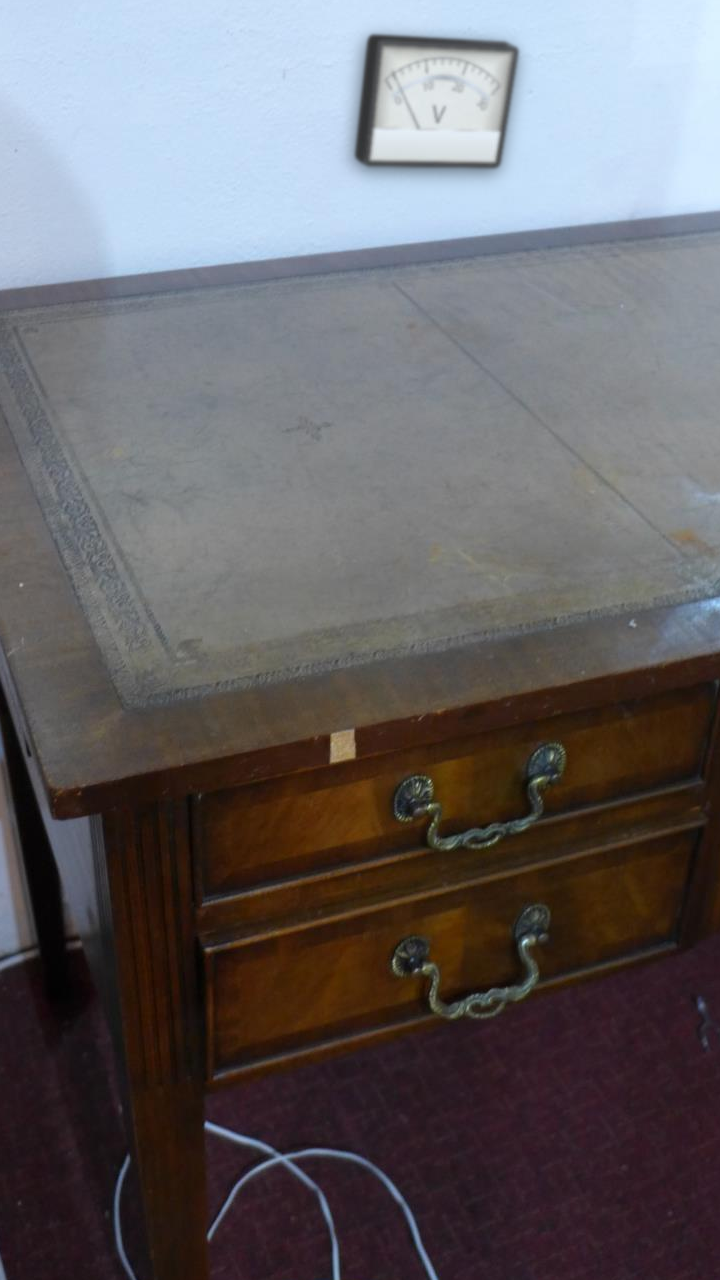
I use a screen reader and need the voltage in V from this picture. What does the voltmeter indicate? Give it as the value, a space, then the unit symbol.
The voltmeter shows 2 V
